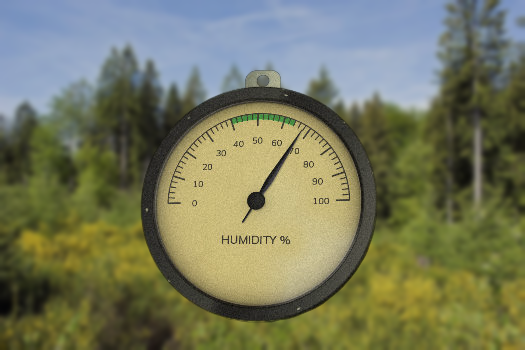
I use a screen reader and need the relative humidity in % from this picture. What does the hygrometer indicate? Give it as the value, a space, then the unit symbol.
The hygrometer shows 68 %
